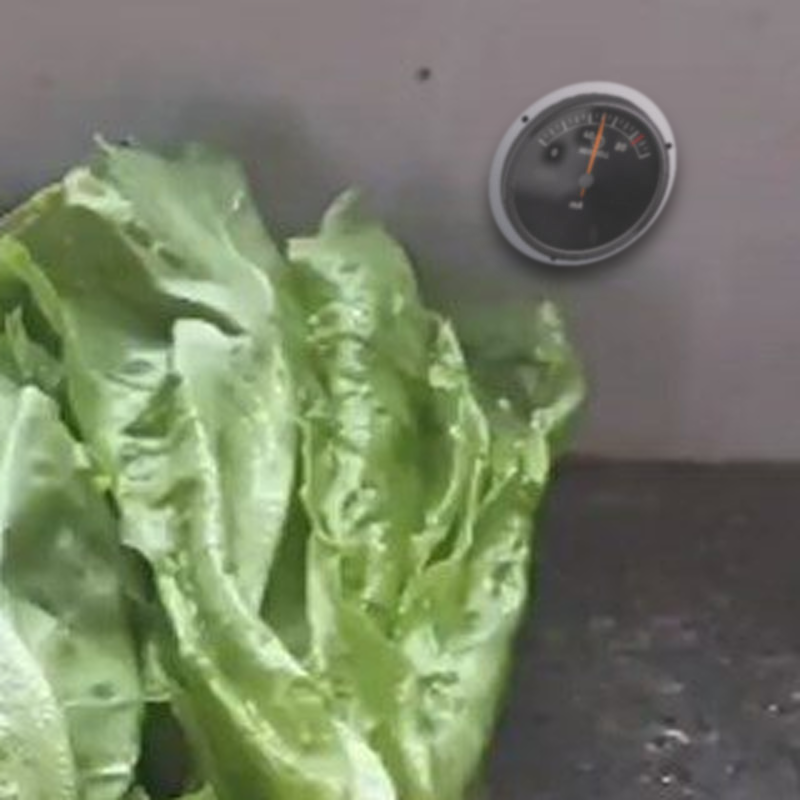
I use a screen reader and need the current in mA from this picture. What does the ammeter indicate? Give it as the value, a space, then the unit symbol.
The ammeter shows 50 mA
